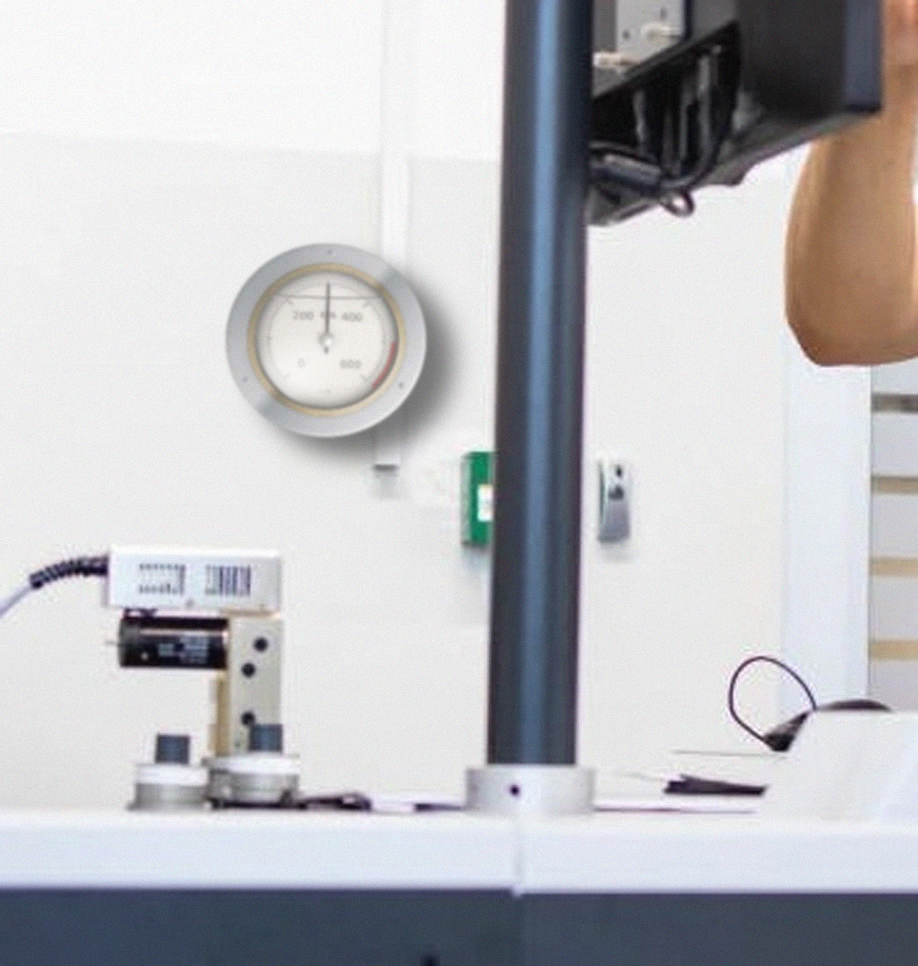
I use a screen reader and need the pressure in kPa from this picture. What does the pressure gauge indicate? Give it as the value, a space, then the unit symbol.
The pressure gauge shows 300 kPa
